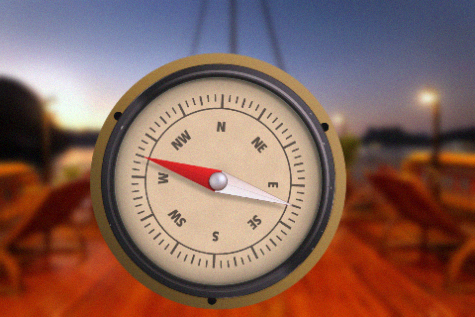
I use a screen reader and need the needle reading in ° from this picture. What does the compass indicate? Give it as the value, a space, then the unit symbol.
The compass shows 285 °
